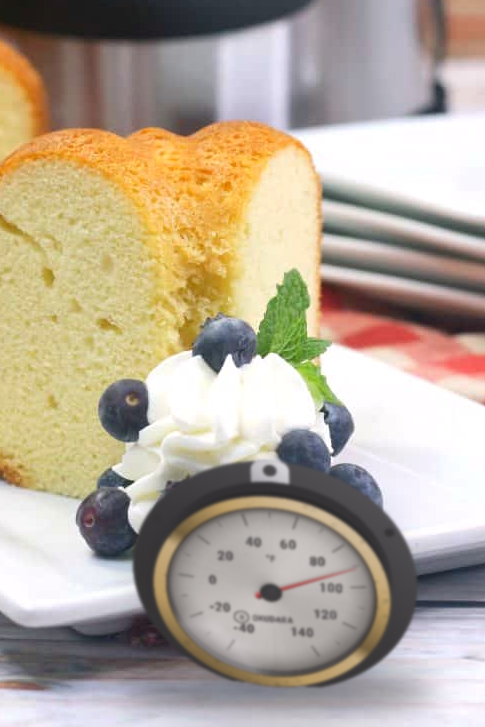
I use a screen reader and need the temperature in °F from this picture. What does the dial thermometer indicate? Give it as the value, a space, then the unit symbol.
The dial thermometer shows 90 °F
